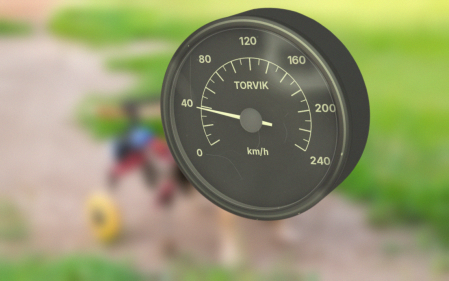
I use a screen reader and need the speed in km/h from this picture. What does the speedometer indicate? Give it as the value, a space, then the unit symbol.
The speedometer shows 40 km/h
